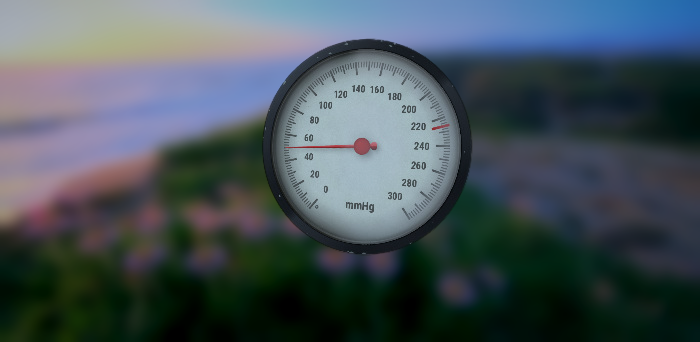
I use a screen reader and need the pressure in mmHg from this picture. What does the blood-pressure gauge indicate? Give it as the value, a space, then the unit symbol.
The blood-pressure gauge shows 50 mmHg
